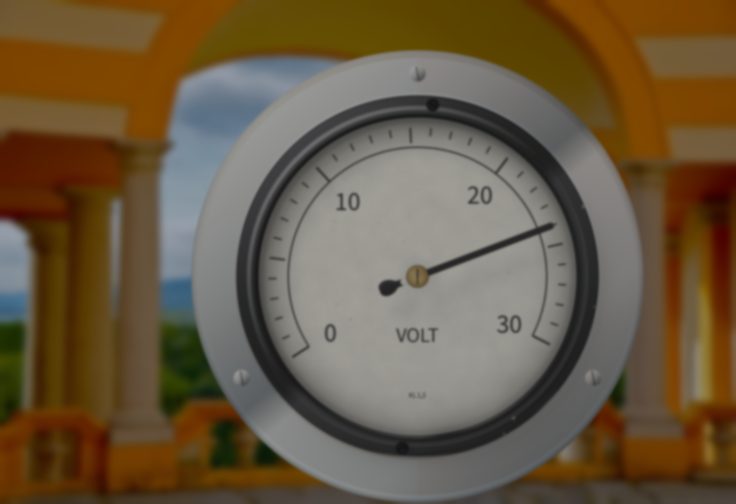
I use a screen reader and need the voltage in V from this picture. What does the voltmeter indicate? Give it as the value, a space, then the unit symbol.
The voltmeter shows 24 V
